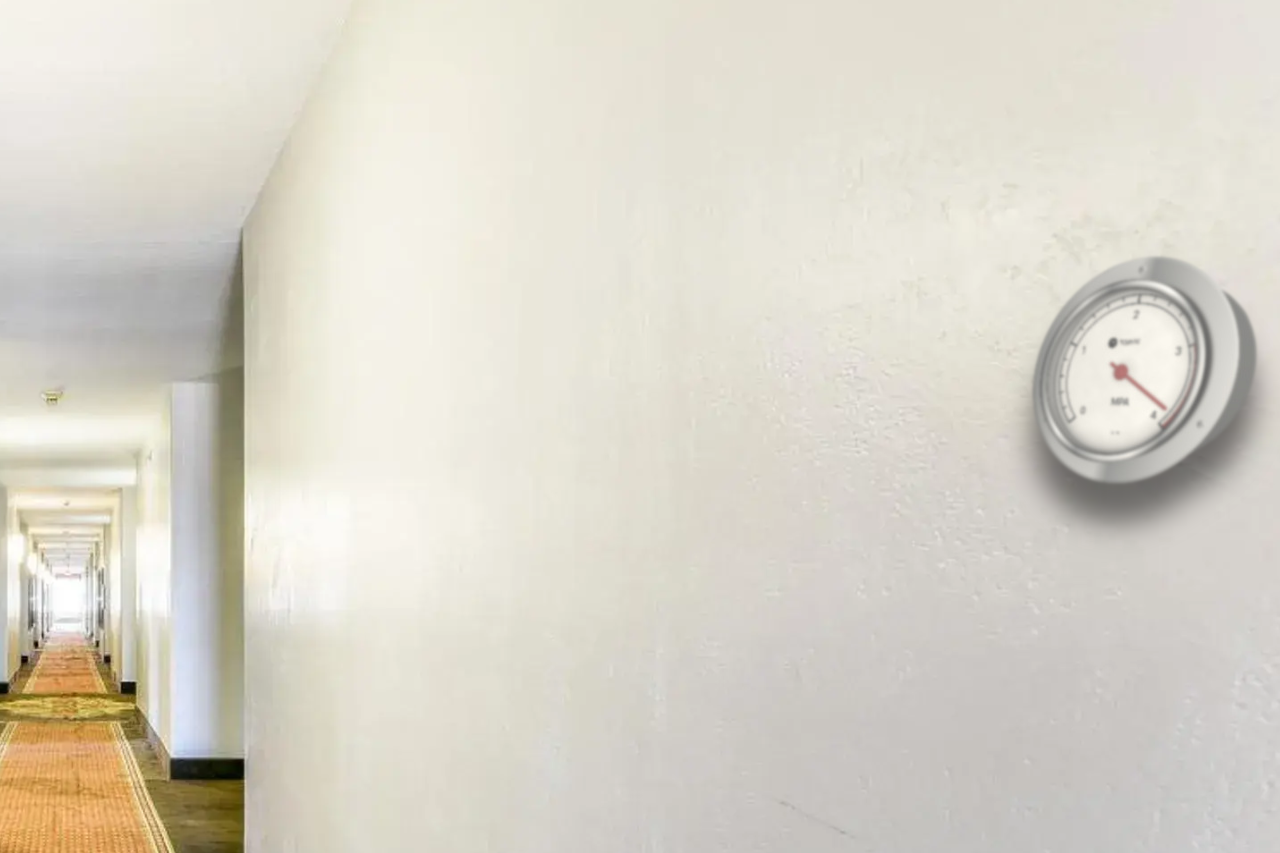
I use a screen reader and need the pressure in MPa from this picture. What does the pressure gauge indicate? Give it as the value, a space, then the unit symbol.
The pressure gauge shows 3.8 MPa
